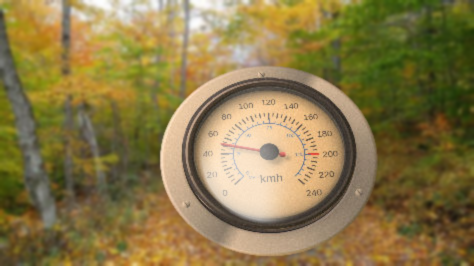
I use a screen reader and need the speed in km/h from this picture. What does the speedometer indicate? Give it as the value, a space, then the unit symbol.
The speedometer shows 50 km/h
